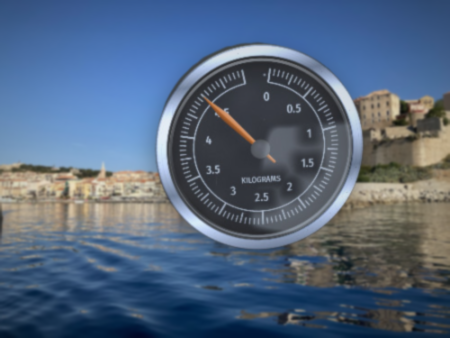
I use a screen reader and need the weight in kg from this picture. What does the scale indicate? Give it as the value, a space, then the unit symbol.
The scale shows 4.5 kg
